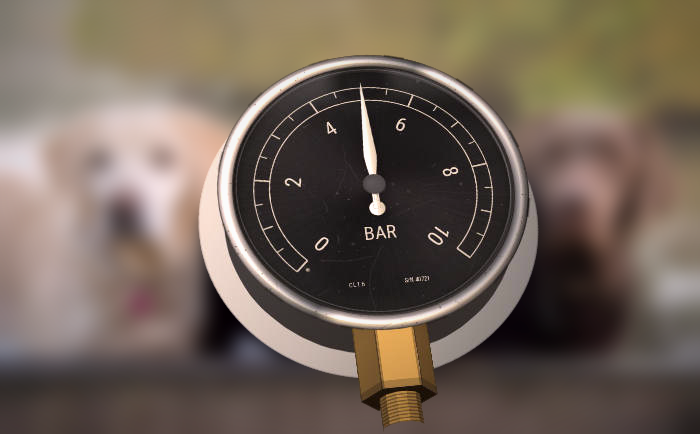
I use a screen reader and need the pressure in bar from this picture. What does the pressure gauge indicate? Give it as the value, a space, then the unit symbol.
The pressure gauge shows 5 bar
